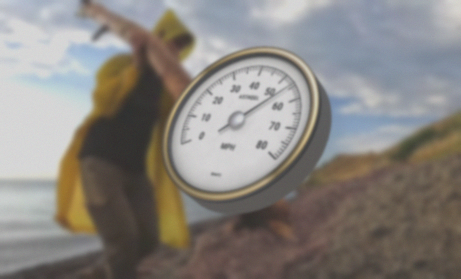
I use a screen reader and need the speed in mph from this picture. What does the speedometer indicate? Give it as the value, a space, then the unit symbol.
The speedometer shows 55 mph
